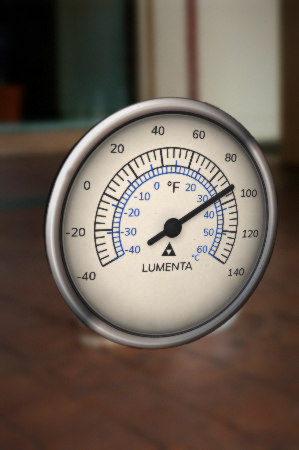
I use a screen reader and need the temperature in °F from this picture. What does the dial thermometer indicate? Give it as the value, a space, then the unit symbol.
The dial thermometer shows 92 °F
